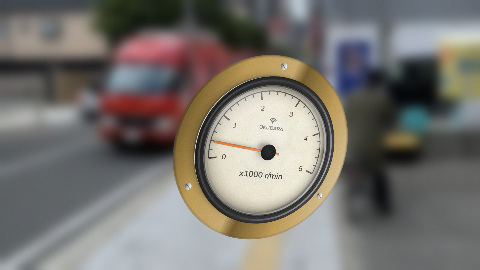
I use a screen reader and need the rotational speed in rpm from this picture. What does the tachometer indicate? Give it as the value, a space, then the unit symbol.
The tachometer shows 400 rpm
